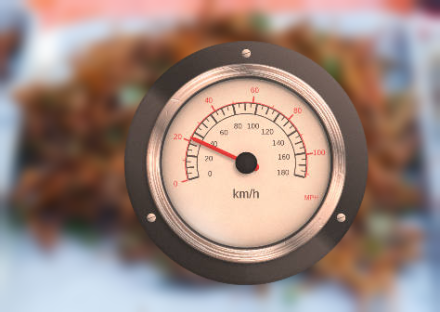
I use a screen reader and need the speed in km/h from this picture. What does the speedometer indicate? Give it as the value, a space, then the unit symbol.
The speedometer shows 35 km/h
